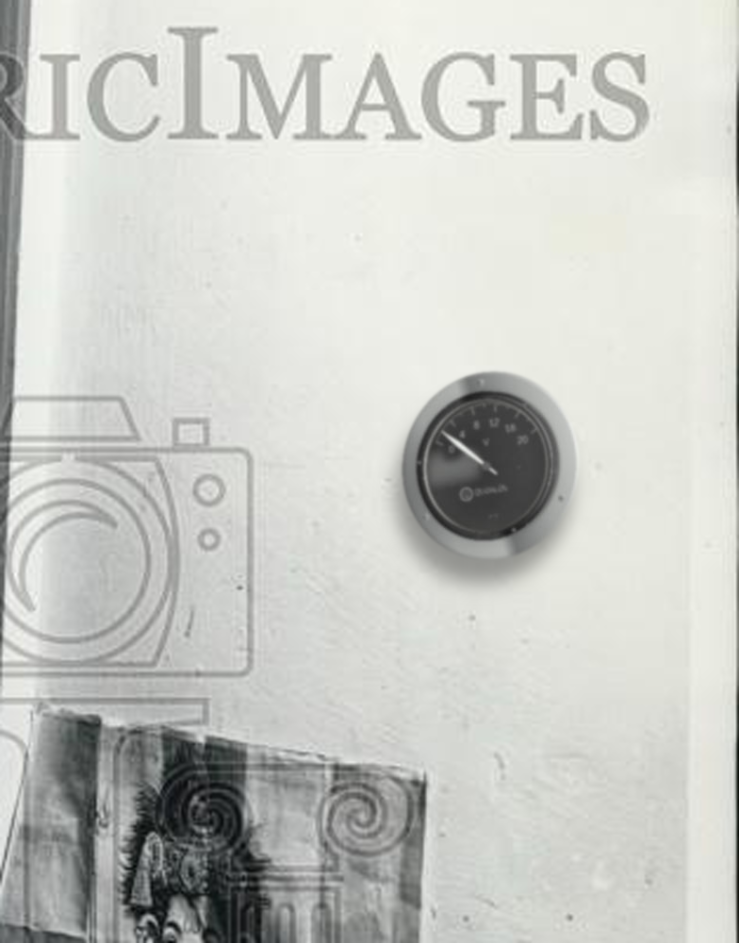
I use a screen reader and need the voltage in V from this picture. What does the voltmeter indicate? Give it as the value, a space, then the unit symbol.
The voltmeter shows 2 V
